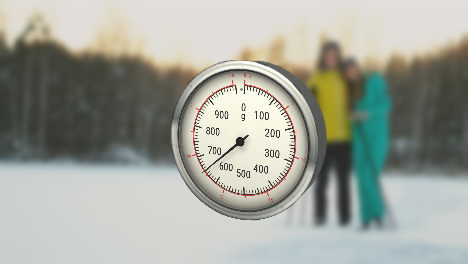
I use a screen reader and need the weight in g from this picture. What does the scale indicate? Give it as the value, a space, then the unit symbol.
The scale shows 650 g
